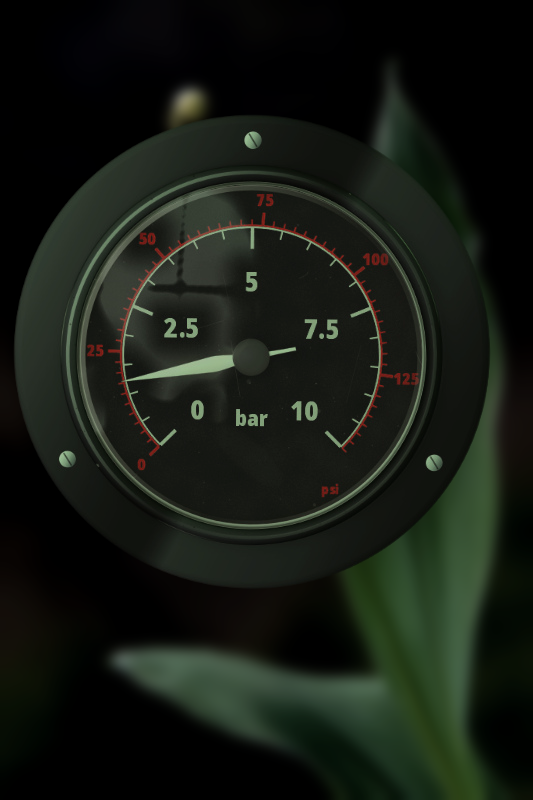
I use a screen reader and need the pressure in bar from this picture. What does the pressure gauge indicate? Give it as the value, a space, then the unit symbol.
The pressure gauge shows 1.25 bar
